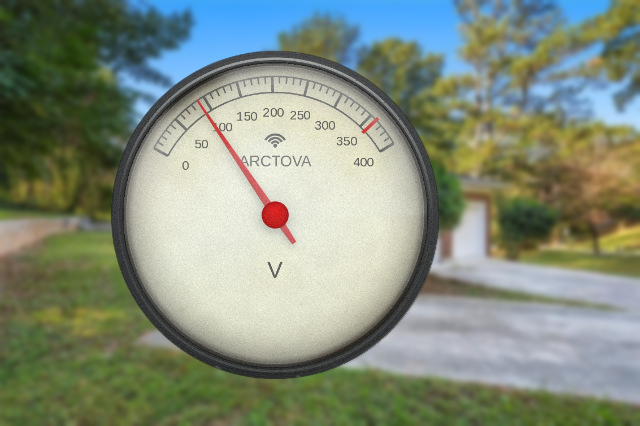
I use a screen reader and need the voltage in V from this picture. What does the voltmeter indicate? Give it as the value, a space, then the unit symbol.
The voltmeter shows 90 V
